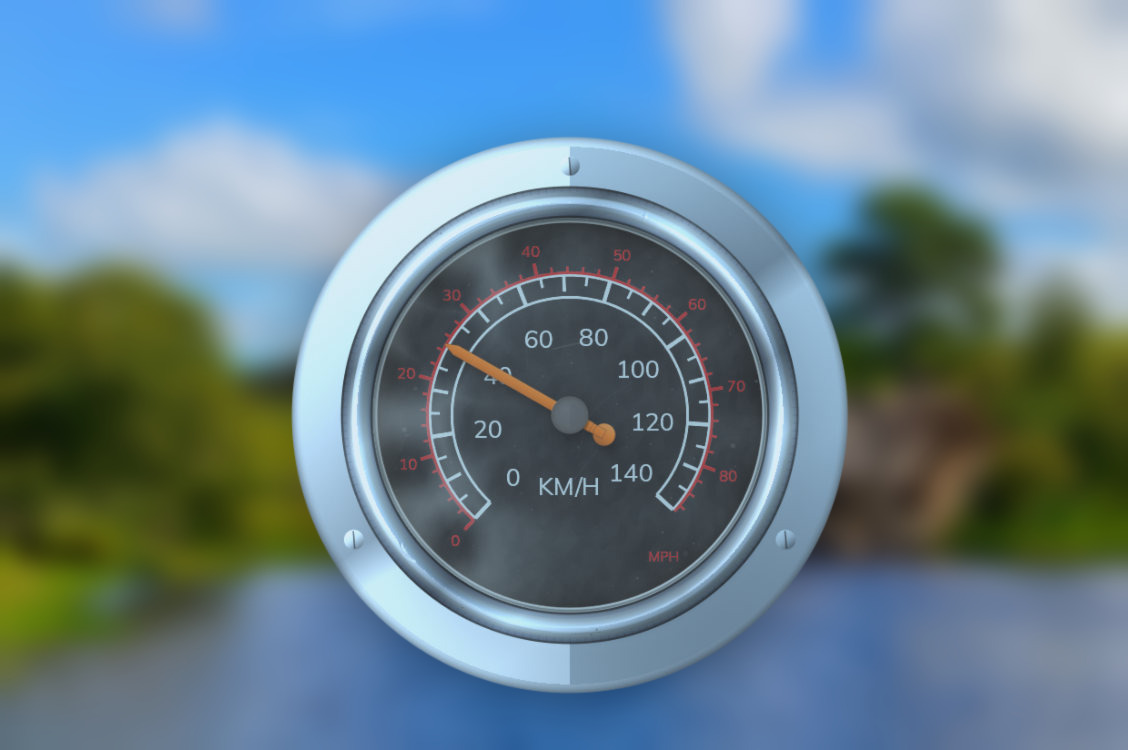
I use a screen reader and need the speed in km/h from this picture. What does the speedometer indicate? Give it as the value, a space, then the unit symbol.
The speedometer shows 40 km/h
